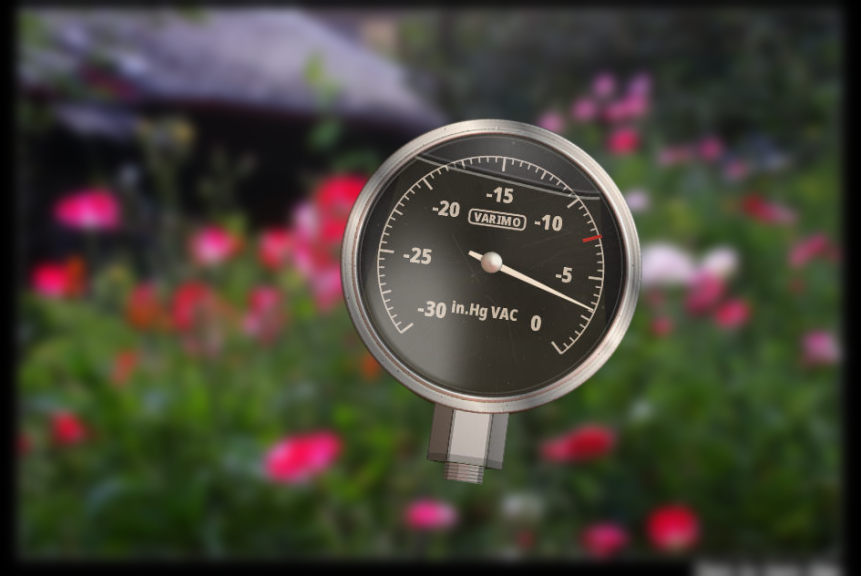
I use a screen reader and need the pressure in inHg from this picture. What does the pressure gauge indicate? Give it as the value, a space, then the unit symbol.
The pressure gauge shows -3 inHg
